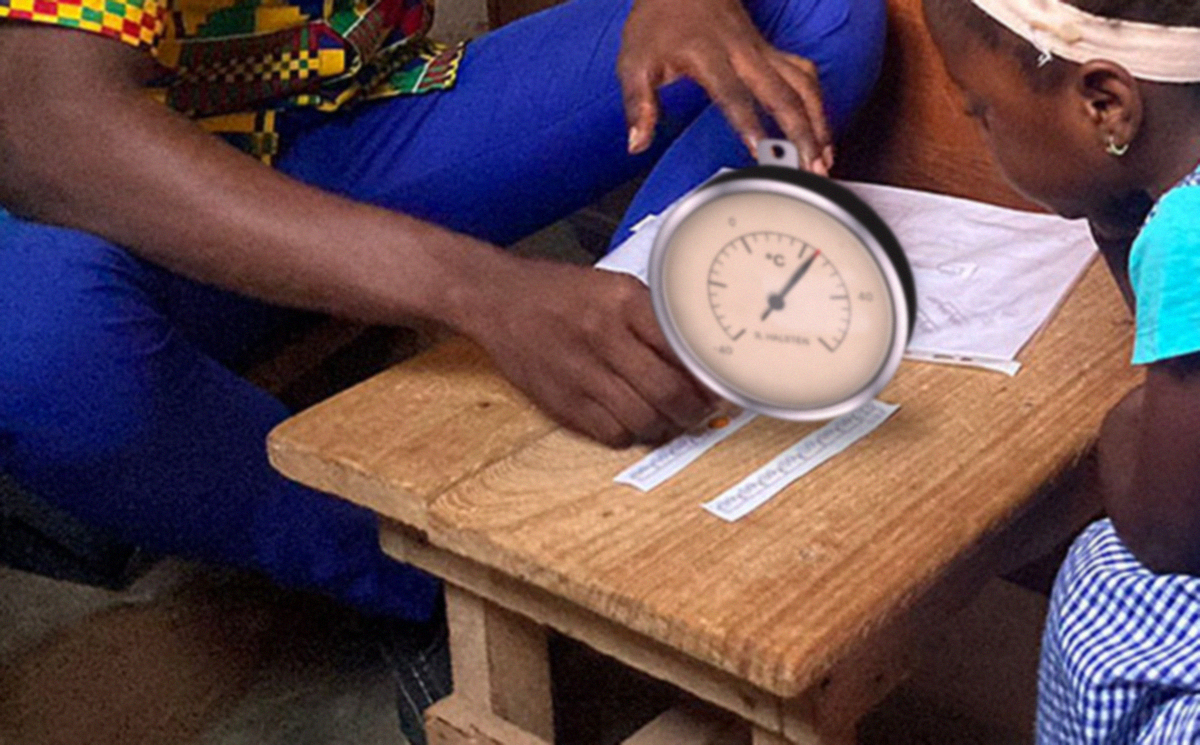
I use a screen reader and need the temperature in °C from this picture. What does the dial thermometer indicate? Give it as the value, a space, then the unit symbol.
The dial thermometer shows 24 °C
